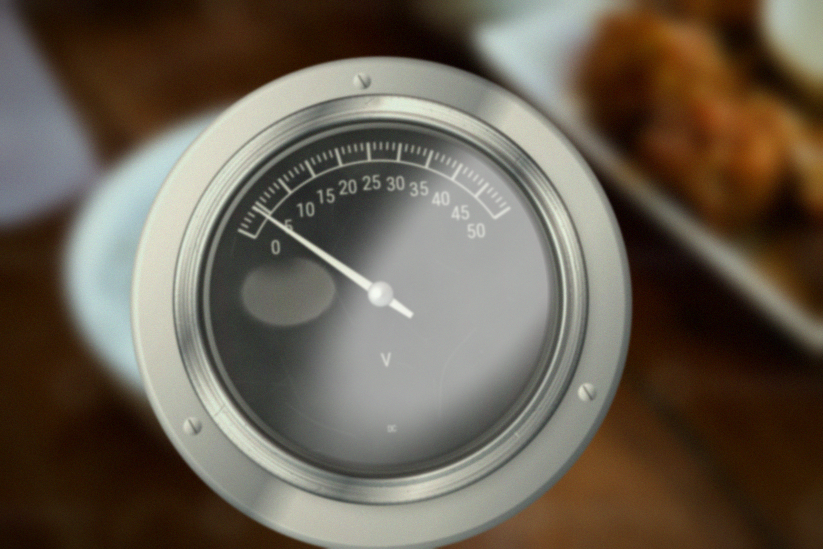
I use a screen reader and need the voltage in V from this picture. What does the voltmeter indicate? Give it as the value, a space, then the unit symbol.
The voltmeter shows 4 V
